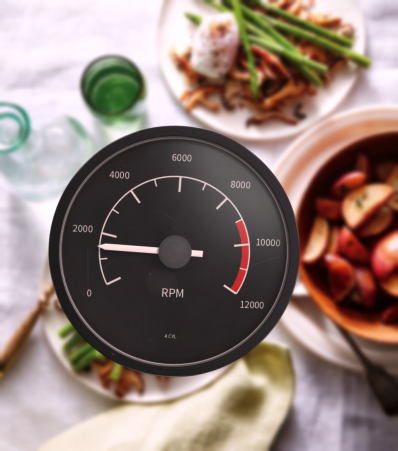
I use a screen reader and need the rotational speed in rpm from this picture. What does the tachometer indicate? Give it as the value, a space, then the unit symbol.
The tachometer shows 1500 rpm
